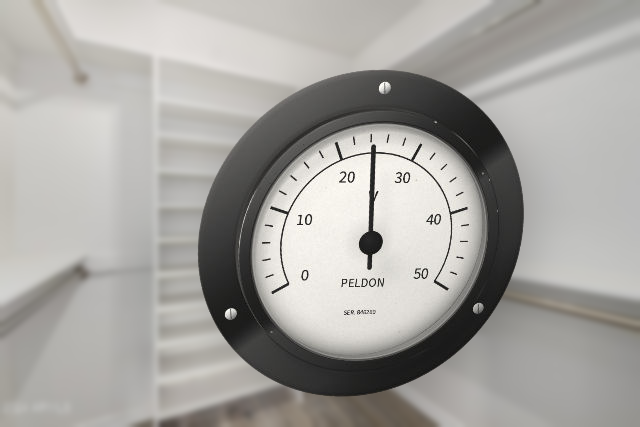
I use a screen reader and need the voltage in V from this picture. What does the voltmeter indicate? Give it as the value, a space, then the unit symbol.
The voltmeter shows 24 V
